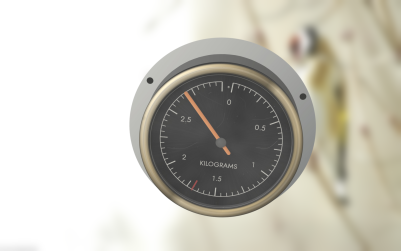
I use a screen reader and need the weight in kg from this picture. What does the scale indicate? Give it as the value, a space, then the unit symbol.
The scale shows 2.7 kg
